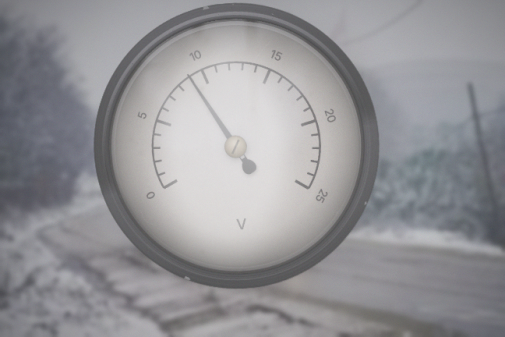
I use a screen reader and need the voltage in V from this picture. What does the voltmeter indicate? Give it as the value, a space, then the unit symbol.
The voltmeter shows 9 V
